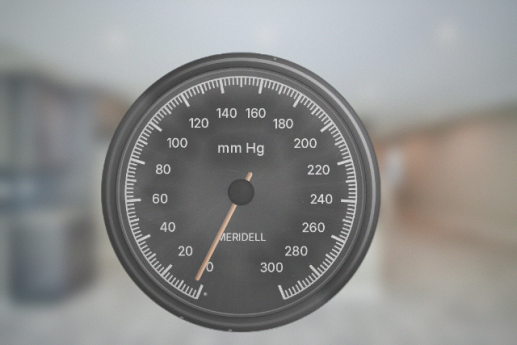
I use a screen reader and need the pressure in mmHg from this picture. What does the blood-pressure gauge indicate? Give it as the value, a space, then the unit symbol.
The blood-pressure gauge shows 4 mmHg
